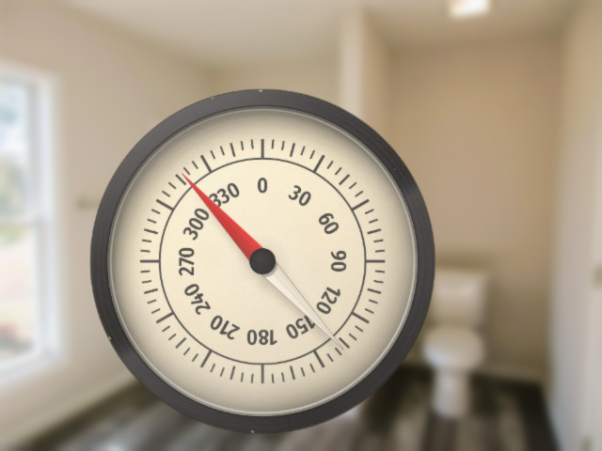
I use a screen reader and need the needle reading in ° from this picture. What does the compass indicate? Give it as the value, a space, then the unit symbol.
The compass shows 317.5 °
